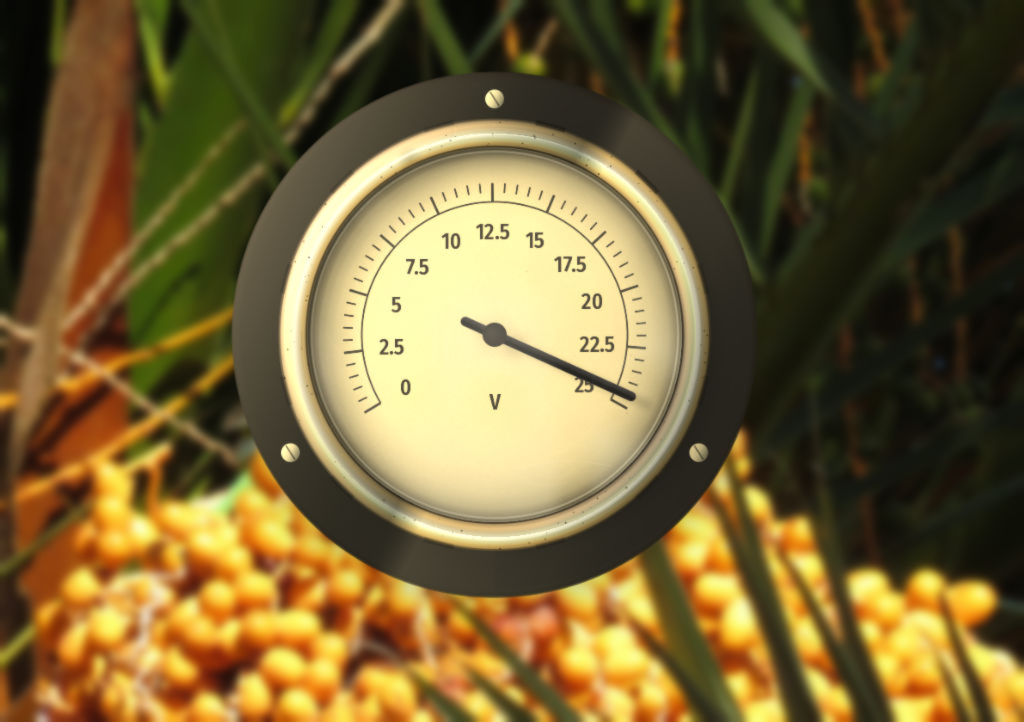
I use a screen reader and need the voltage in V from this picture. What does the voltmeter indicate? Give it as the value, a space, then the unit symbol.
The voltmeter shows 24.5 V
